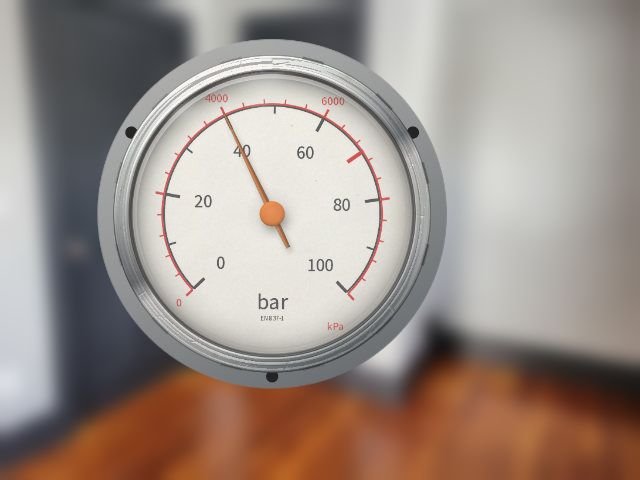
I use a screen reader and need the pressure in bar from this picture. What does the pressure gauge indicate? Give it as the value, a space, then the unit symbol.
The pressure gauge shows 40 bar
